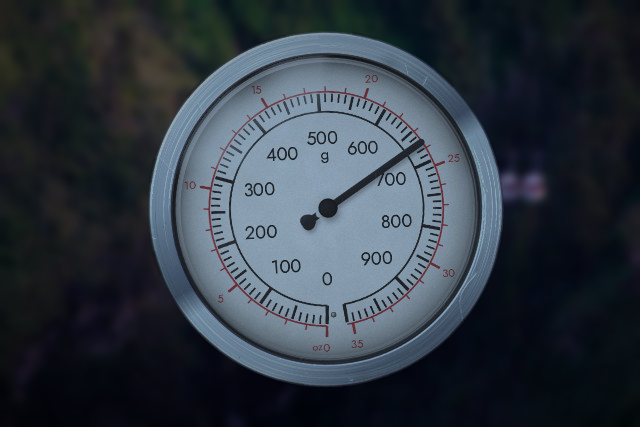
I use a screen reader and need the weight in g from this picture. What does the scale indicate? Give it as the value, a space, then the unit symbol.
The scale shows 670 g
